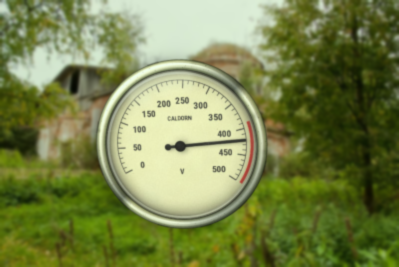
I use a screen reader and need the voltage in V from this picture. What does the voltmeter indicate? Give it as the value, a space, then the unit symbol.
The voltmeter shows 420 V
